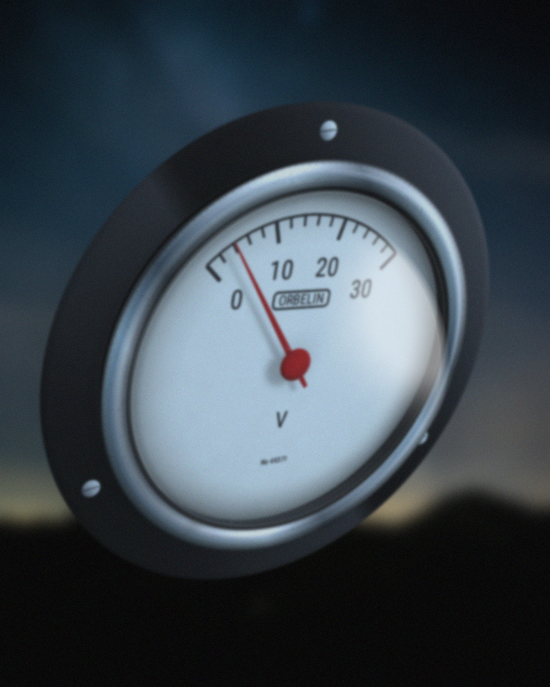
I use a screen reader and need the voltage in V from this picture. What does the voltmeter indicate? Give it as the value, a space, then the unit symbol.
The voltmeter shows 4 V
